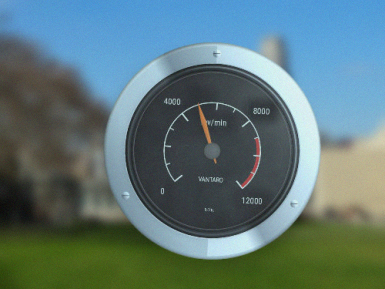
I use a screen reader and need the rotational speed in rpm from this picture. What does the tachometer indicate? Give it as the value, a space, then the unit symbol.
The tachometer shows 5000 rpm
